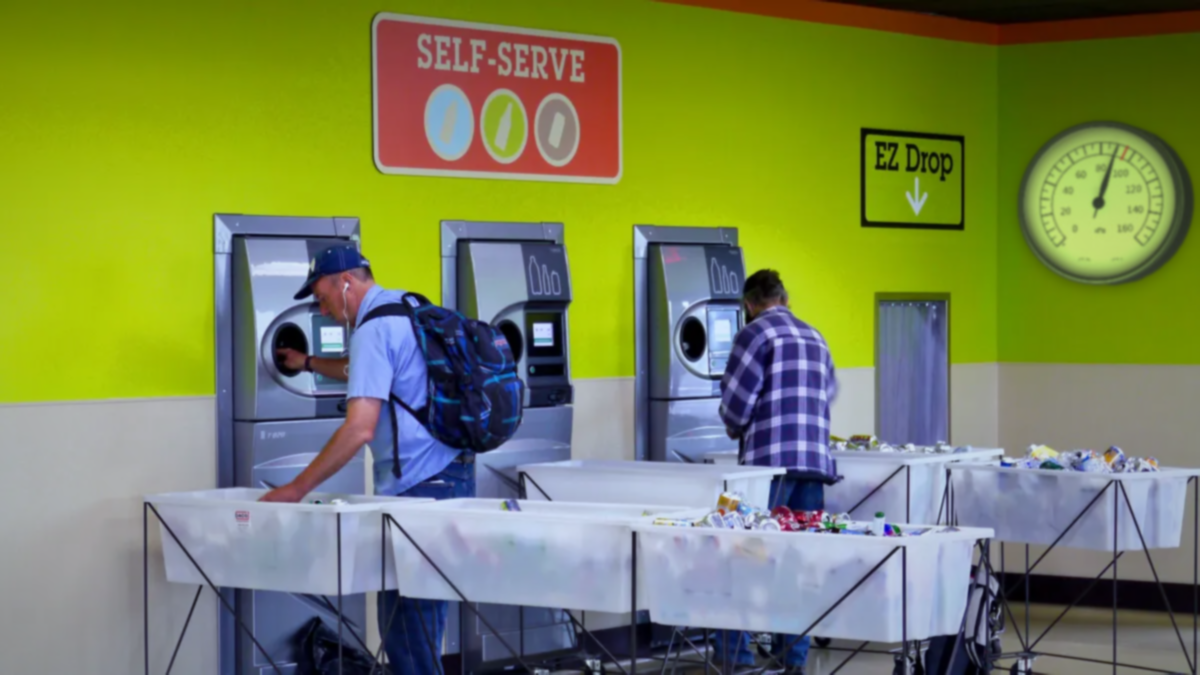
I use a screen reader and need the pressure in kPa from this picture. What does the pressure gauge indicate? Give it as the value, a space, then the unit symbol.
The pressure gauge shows 90 kPa
